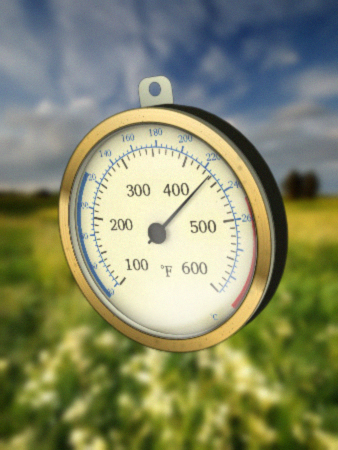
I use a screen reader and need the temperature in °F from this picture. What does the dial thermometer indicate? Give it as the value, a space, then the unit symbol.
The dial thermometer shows 440 °F
